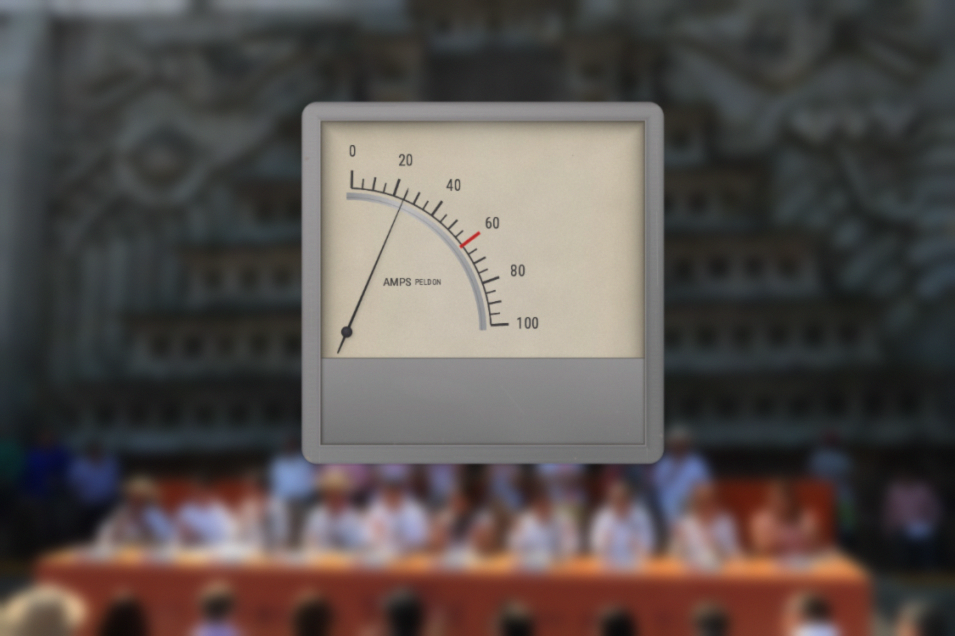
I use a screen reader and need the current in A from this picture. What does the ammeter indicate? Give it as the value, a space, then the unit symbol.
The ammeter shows 25 A
